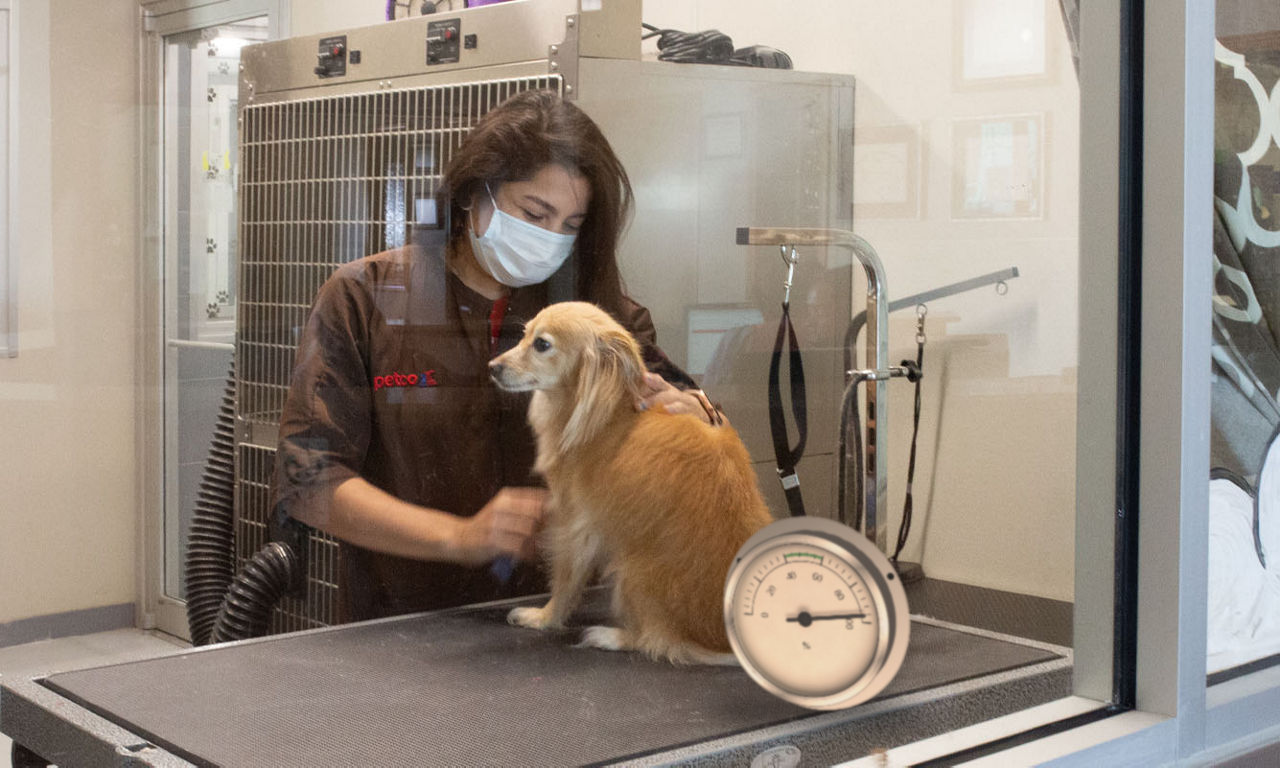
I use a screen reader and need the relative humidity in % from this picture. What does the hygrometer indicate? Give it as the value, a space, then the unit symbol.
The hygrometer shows 96 %
